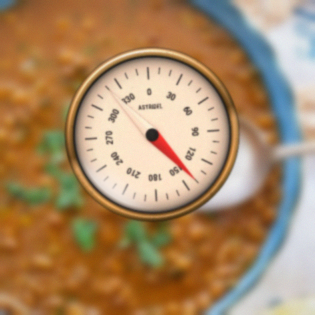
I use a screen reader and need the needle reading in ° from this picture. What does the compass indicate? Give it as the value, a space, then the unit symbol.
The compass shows 140 °
